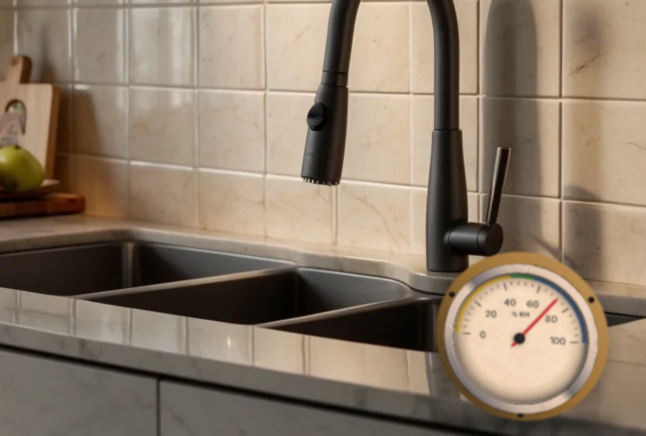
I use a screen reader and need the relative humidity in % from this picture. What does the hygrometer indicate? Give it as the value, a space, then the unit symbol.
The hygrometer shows 72 %
